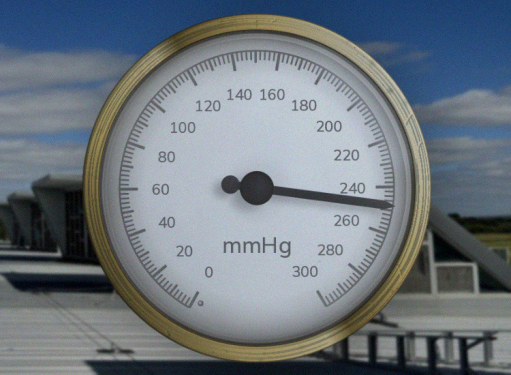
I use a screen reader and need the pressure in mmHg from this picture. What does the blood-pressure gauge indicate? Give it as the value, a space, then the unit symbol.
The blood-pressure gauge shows 248 mmHg
